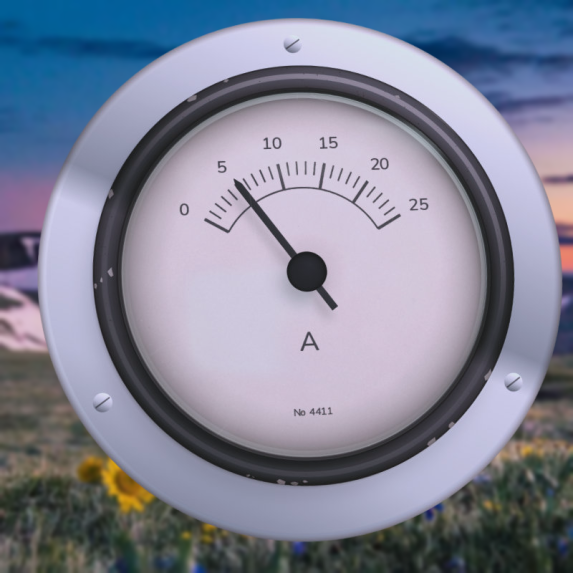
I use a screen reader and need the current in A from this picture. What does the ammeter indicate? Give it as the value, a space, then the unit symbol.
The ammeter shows 5 A
